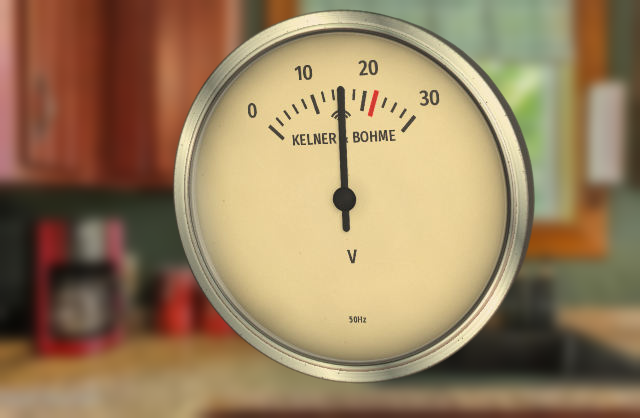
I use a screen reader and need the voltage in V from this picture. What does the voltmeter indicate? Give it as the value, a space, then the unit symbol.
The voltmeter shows 16 V
